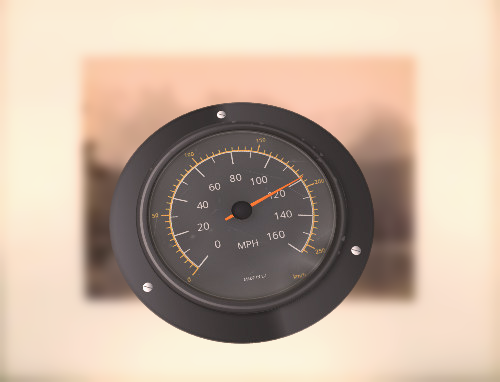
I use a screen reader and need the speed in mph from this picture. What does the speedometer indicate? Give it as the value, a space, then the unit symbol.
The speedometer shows 120 mph
